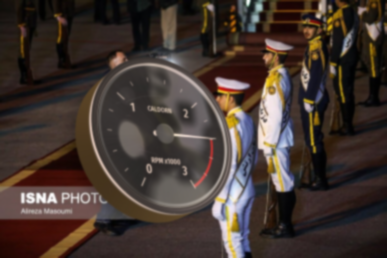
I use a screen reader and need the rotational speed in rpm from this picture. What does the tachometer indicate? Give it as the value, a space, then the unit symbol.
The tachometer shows 2400 rpm
